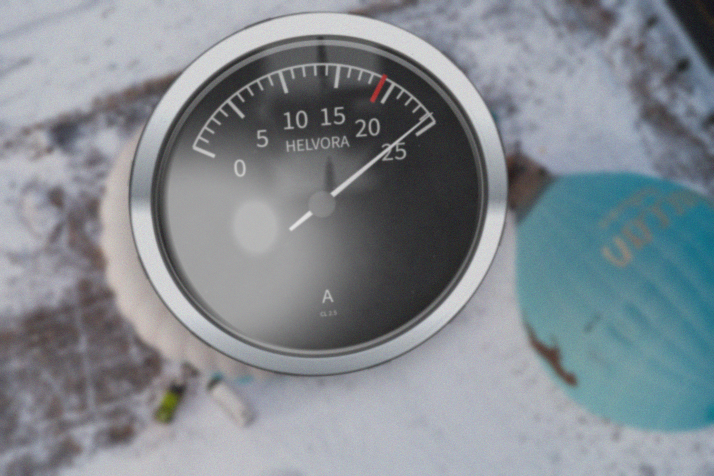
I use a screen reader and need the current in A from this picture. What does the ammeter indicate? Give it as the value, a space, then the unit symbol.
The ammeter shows 24 A
